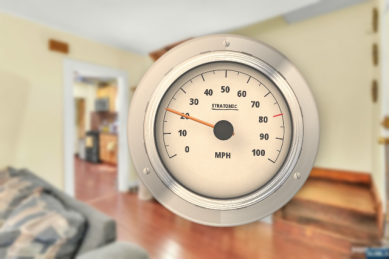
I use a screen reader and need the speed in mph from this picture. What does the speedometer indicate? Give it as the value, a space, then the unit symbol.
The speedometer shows 20 mph
